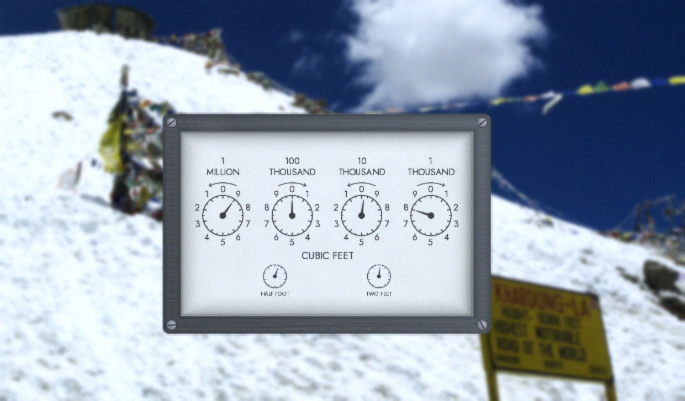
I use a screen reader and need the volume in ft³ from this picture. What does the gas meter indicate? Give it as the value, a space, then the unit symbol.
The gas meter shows 899800 ft³
